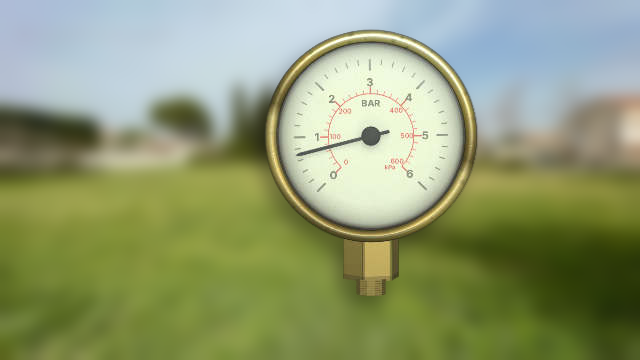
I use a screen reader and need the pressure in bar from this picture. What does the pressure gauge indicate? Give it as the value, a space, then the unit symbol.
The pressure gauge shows 0.7 bar
